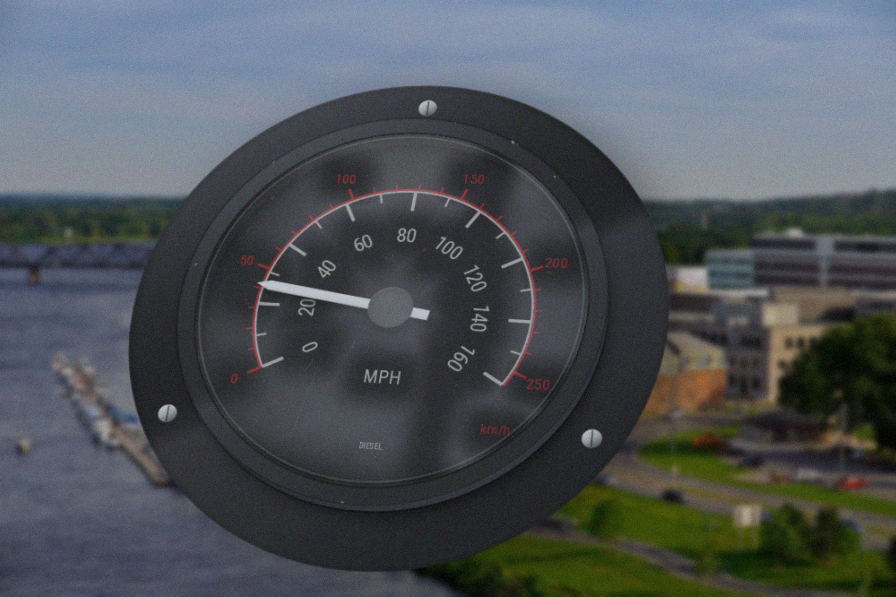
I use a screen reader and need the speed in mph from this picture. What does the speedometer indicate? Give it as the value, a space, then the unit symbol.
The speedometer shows 25 mph
